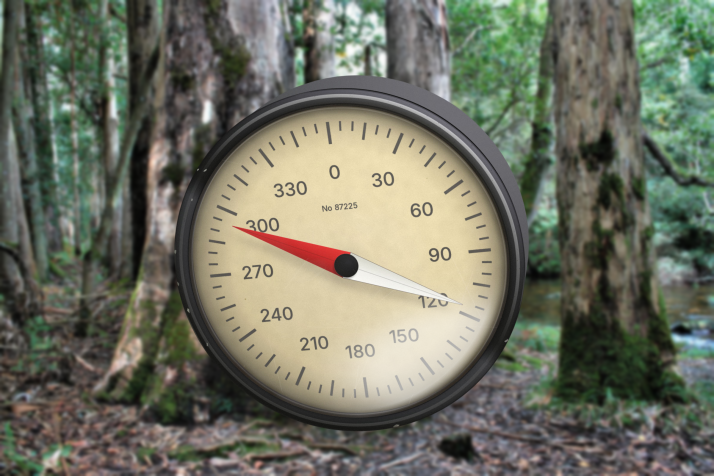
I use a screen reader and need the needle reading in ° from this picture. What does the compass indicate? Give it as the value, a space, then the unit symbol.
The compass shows 295 °
